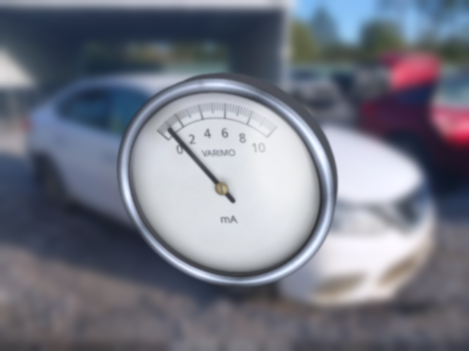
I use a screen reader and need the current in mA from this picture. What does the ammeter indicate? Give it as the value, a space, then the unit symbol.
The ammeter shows 1 mA
